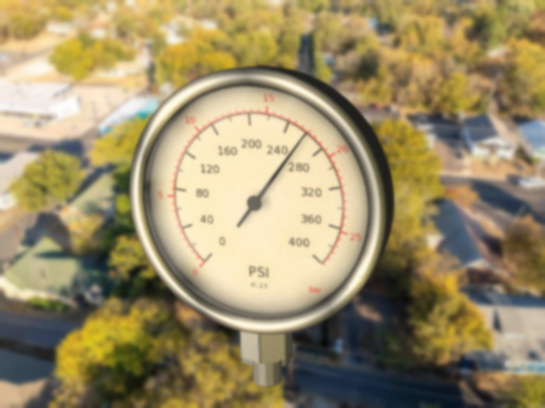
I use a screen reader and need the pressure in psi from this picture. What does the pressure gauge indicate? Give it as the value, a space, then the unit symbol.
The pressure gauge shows 260 psi
